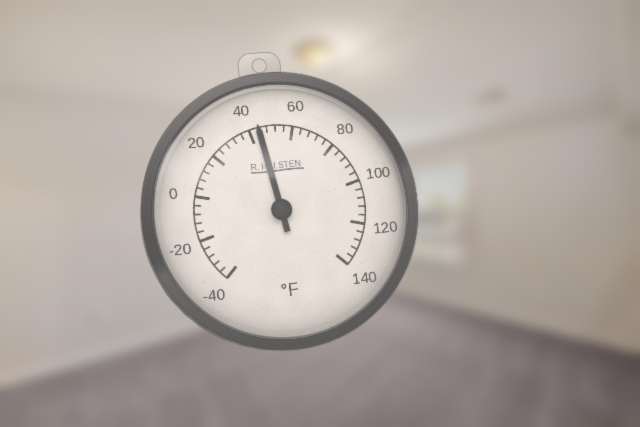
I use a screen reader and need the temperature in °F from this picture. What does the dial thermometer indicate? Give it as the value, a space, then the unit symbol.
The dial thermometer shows 44 °F
